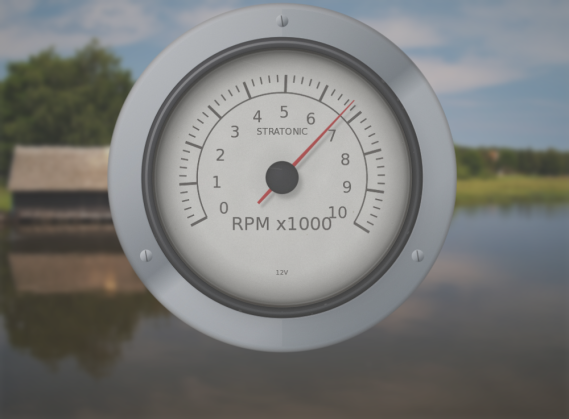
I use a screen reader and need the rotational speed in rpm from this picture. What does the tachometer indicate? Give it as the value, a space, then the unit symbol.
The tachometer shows 6700 rpm
